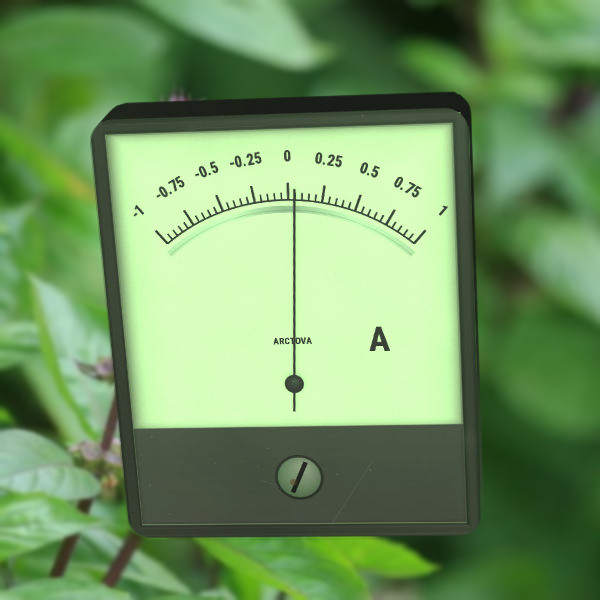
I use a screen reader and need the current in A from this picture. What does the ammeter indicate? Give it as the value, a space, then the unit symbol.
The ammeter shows 0.05 A
